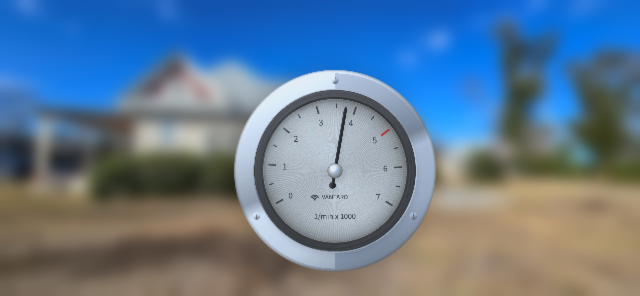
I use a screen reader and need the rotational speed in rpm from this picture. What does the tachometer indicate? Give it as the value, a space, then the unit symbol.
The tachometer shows 3750 rpm
